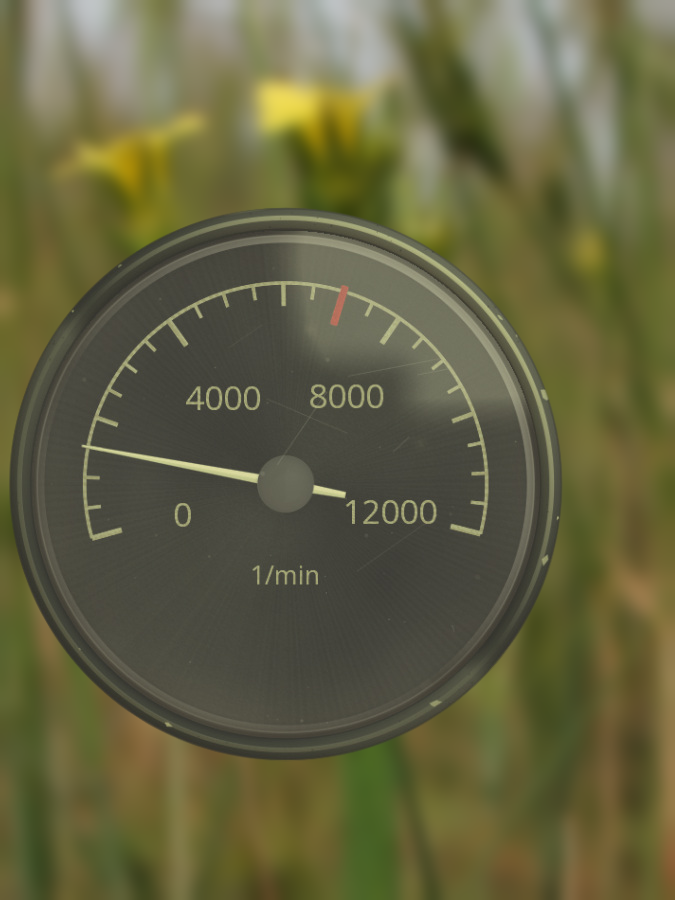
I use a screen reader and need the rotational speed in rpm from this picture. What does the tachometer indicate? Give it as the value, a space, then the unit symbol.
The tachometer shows 1500 rpm
